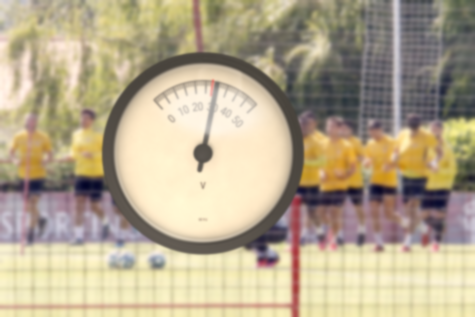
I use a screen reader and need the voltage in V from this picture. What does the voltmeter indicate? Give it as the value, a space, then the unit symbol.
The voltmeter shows 30 V
